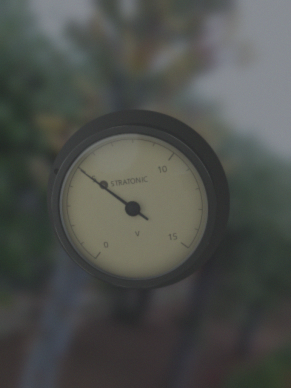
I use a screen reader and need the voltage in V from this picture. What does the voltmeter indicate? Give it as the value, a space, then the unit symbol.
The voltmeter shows 5 V
